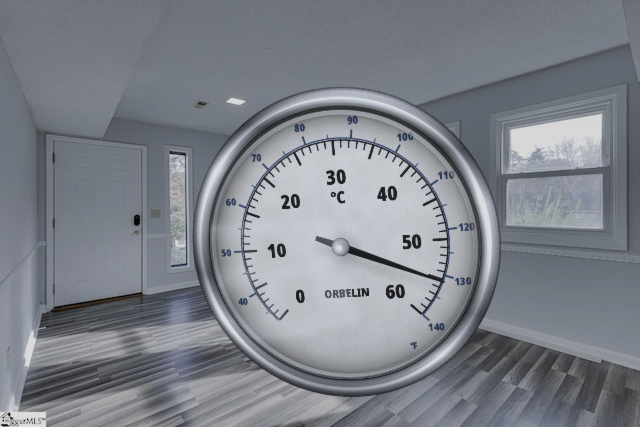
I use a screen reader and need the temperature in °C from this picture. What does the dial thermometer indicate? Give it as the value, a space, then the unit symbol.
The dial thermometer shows 55 °C
